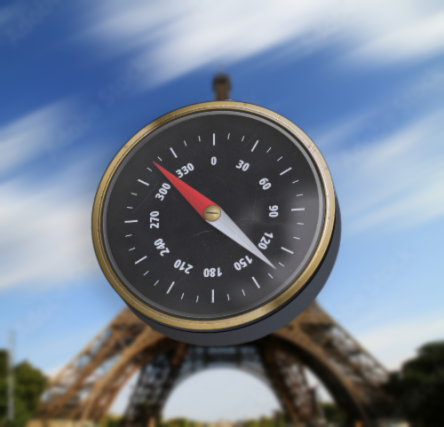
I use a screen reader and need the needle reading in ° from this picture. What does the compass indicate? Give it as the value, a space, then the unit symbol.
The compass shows 315 °
